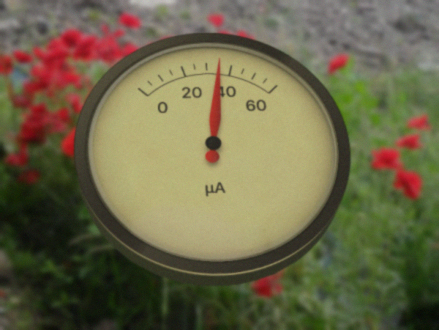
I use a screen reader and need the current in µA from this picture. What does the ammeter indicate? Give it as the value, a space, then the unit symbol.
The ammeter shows 35 µA
